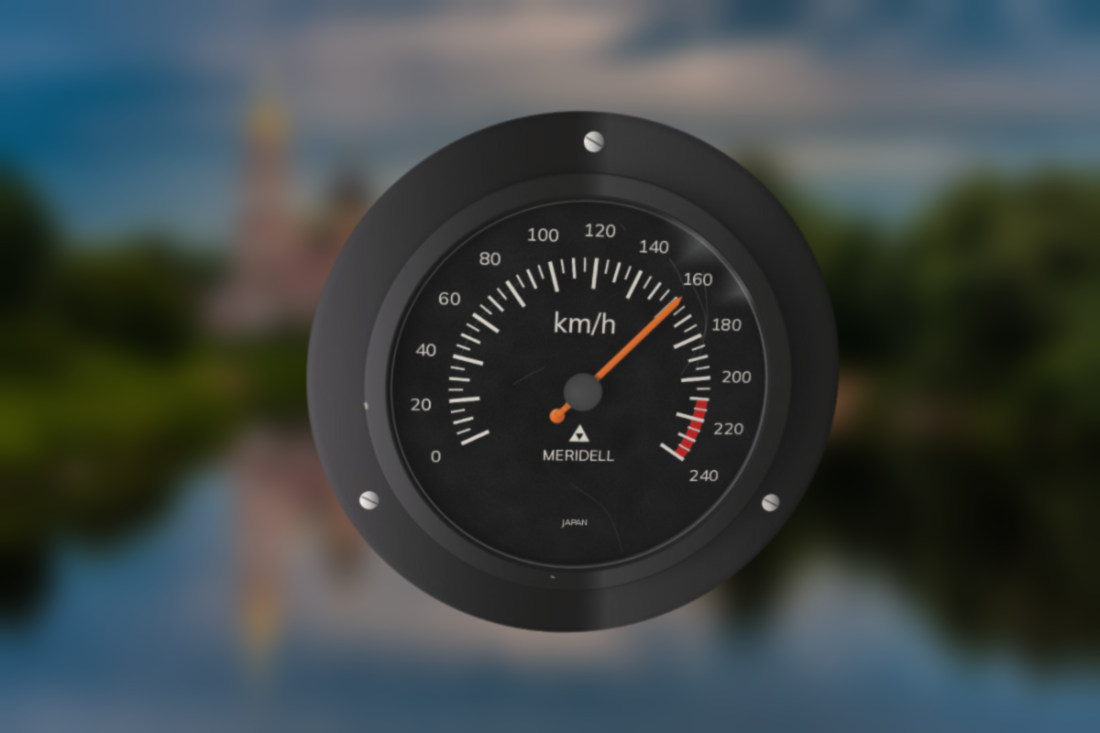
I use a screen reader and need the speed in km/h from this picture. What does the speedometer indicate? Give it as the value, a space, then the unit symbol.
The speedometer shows 160 km/h
